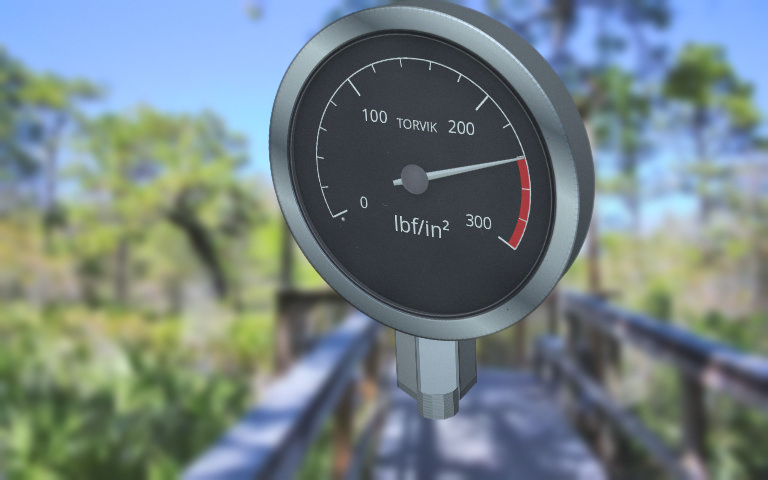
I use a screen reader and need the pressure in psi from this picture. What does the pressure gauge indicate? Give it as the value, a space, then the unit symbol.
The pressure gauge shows 240 psi
